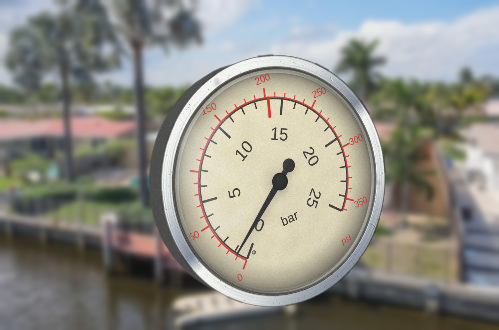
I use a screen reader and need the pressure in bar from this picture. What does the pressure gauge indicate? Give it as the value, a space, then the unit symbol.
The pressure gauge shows 1 bar
